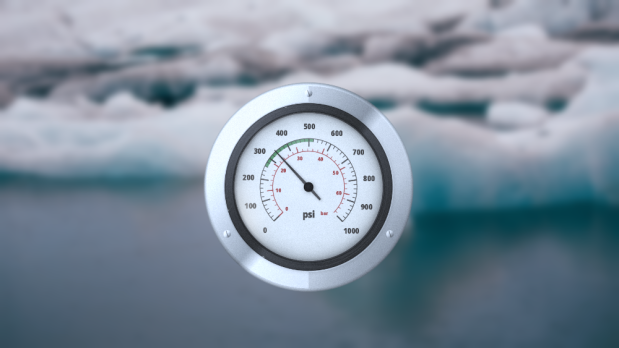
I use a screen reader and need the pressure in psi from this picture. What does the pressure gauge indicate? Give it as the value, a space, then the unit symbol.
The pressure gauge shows 340 psi
